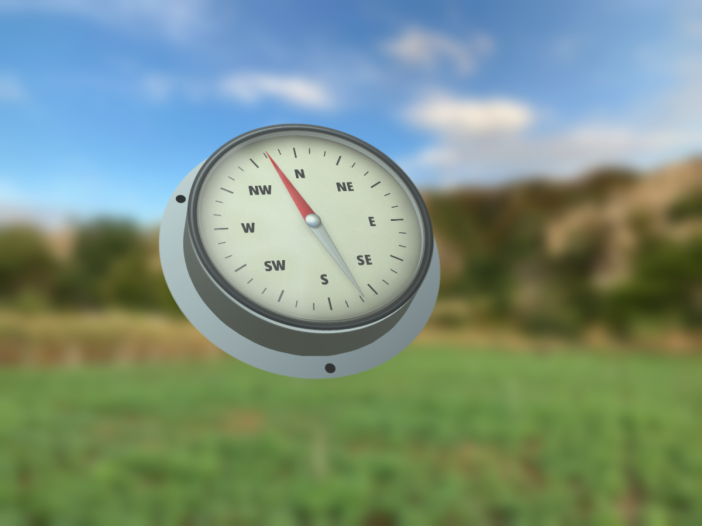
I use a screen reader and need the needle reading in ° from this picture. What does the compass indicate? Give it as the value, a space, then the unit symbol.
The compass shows 340 °
